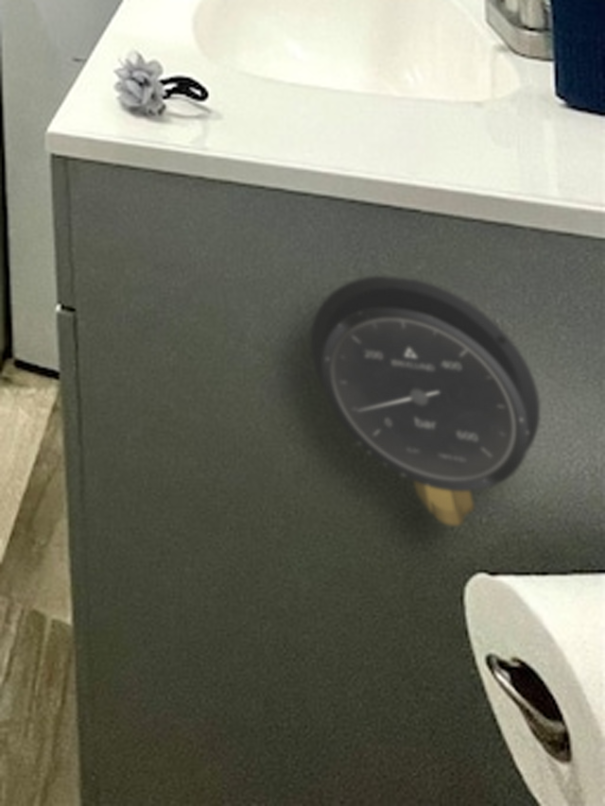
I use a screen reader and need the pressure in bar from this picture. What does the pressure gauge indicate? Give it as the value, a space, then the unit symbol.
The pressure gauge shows 50 bar
